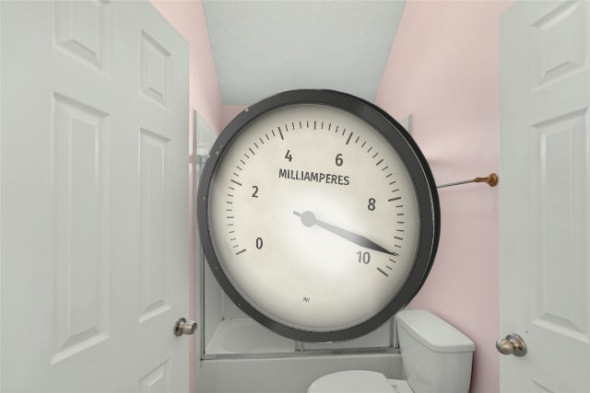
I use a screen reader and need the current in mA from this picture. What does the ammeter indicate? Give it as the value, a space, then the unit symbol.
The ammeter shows 9.4 mA
